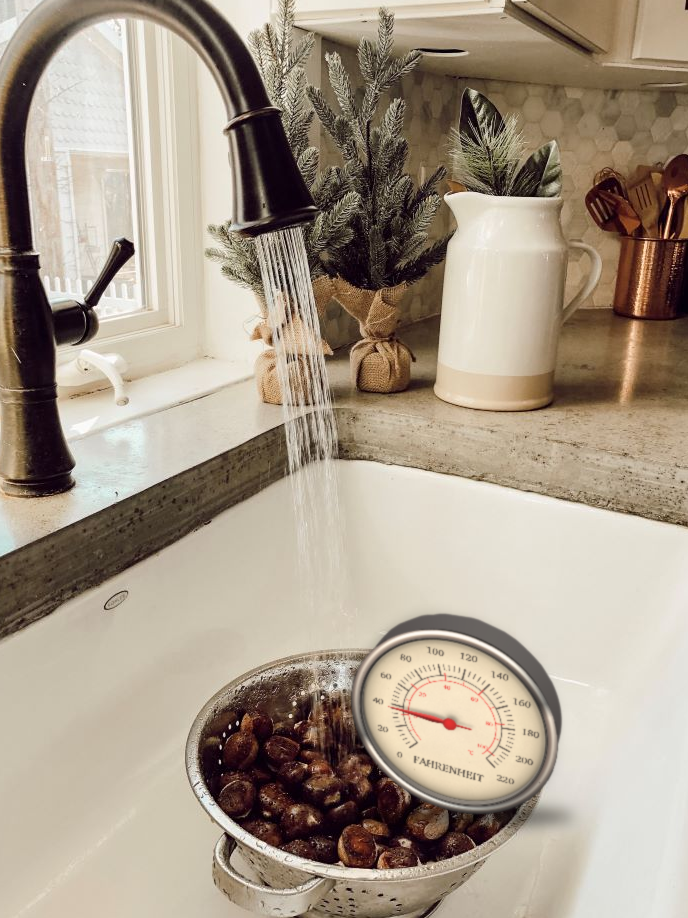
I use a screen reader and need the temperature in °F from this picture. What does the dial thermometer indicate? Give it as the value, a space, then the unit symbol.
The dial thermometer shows 40 °F
